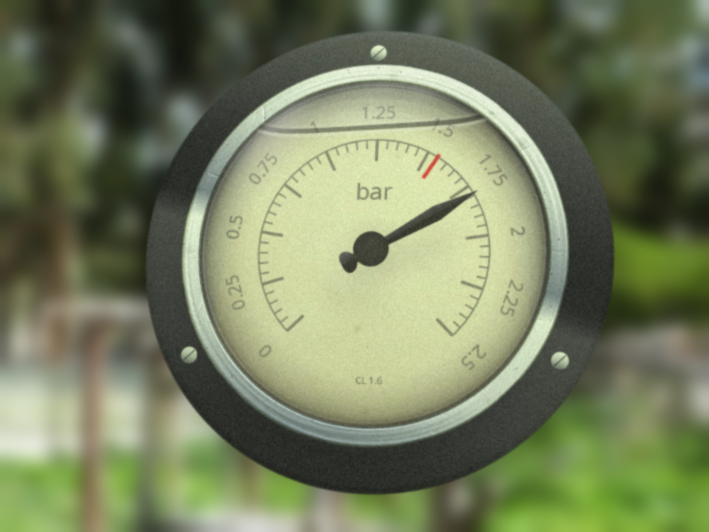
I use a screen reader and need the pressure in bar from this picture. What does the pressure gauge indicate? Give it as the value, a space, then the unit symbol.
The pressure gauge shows 1.8 bar
